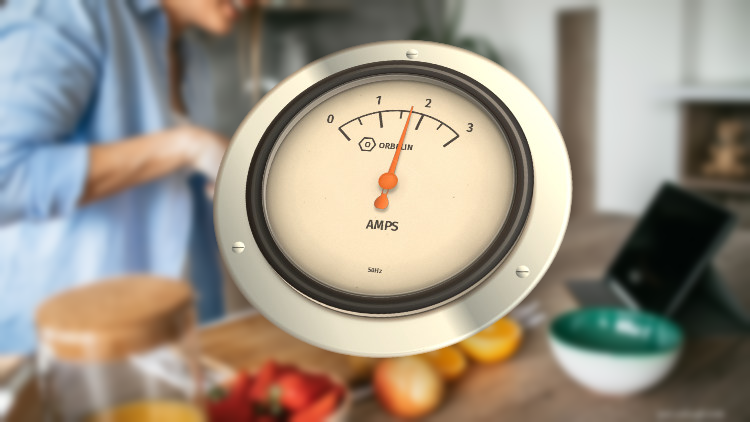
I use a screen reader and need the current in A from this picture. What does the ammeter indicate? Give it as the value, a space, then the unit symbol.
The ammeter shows 1.75 A
